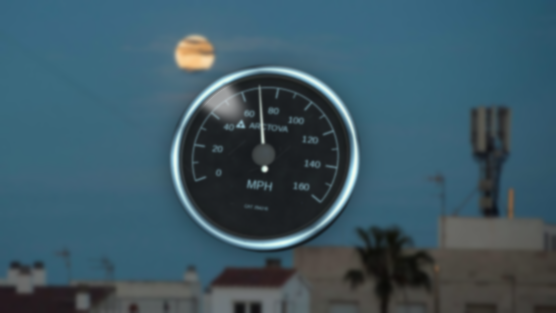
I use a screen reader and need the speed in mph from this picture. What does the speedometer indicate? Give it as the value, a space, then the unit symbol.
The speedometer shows 70 mph
